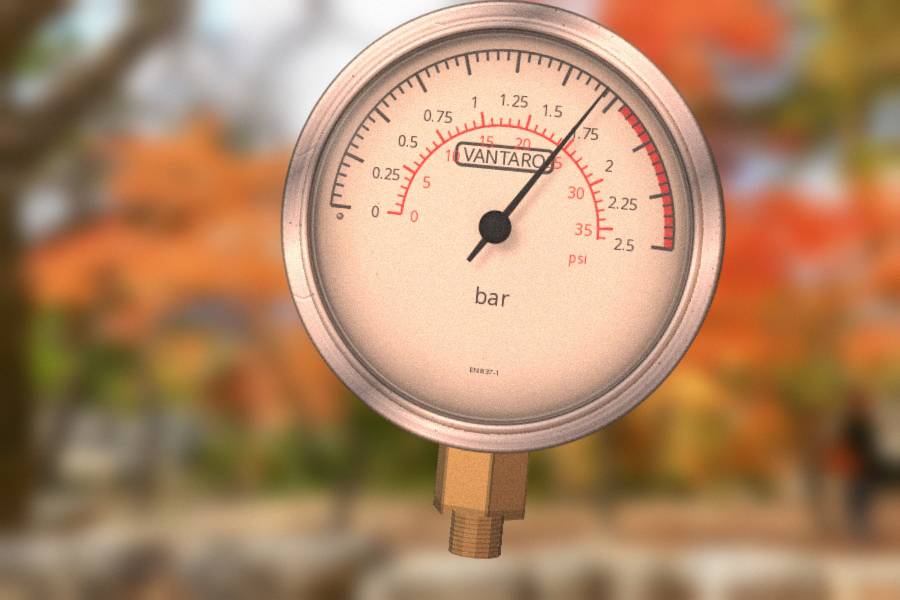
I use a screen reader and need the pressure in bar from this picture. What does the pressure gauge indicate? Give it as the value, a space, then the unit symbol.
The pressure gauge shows 1.7 bar
